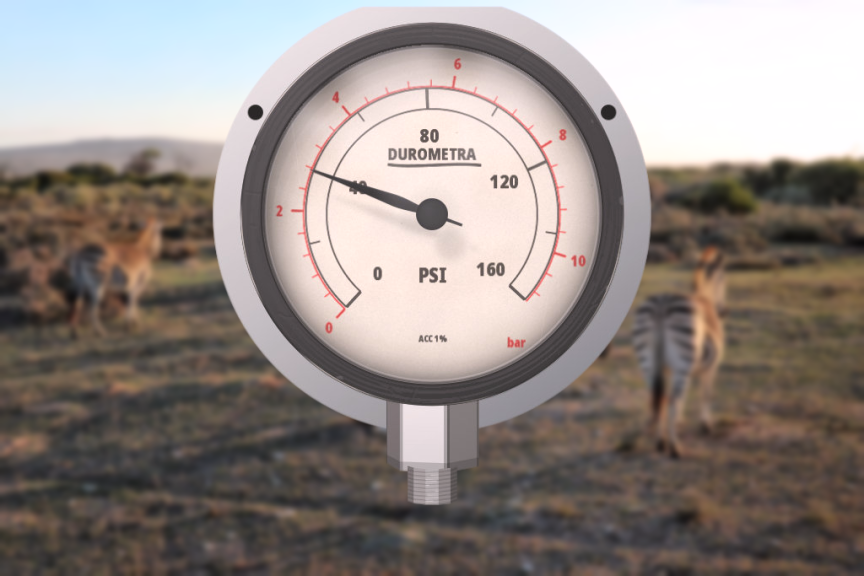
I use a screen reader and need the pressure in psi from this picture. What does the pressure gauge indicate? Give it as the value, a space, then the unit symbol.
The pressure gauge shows 40 psi
